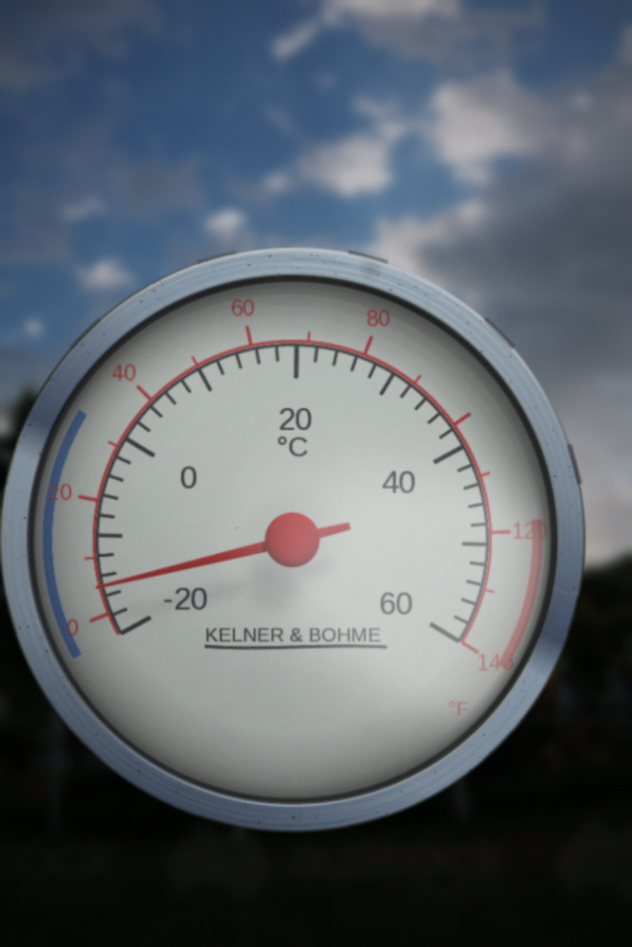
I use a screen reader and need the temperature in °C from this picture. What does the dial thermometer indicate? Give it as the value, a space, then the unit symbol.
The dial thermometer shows -15 °C
